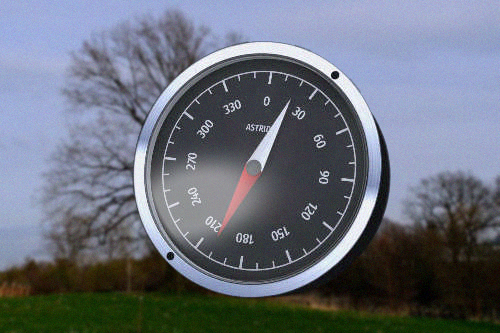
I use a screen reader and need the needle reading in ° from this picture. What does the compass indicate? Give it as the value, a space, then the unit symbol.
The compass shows 200 °
